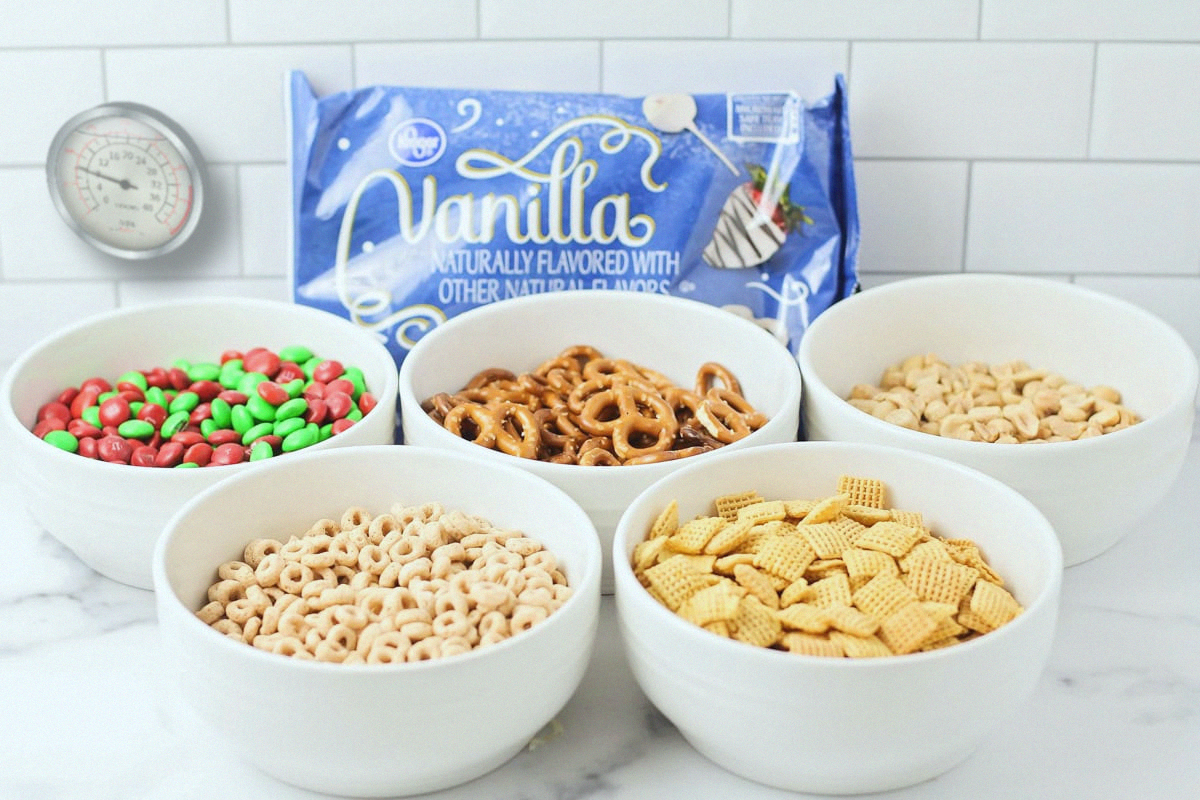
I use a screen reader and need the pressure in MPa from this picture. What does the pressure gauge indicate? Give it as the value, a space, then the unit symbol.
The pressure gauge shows 8 MPa
